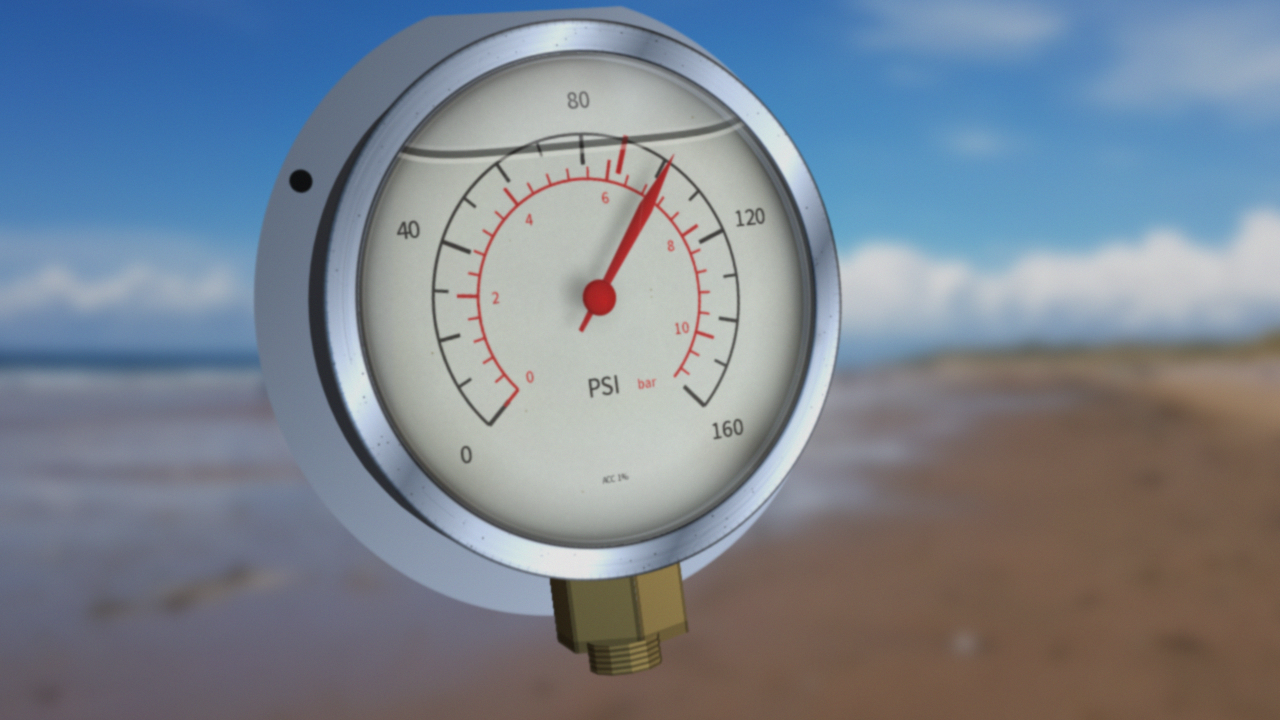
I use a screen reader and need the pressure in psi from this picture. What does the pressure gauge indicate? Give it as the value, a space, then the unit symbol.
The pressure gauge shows 100 psi
